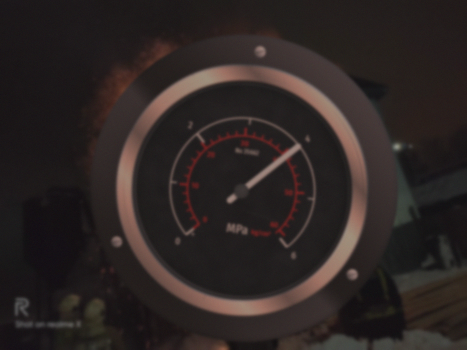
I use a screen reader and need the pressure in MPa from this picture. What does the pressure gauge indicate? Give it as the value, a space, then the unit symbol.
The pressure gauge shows 4 MPa
